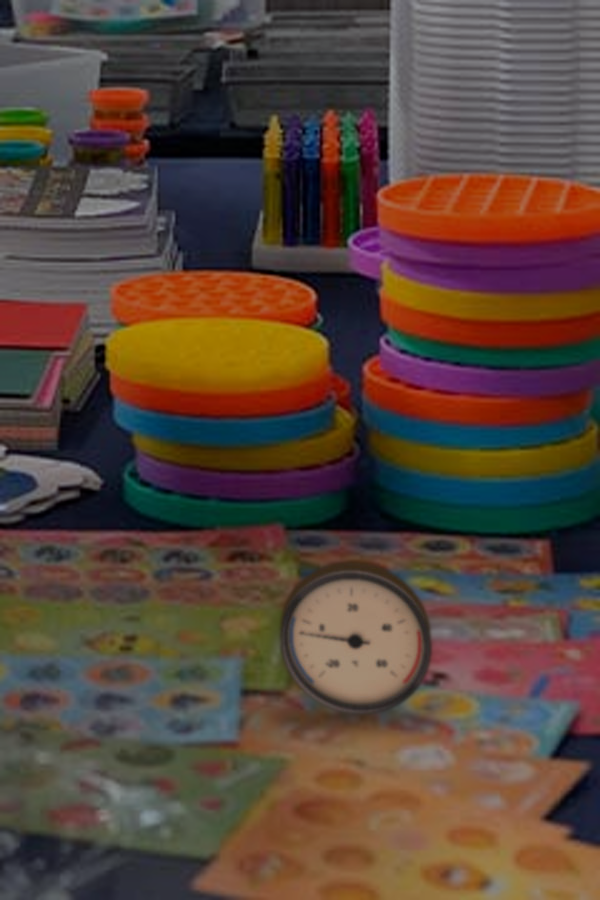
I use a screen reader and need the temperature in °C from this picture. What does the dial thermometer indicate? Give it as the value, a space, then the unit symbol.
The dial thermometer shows -4 °C
